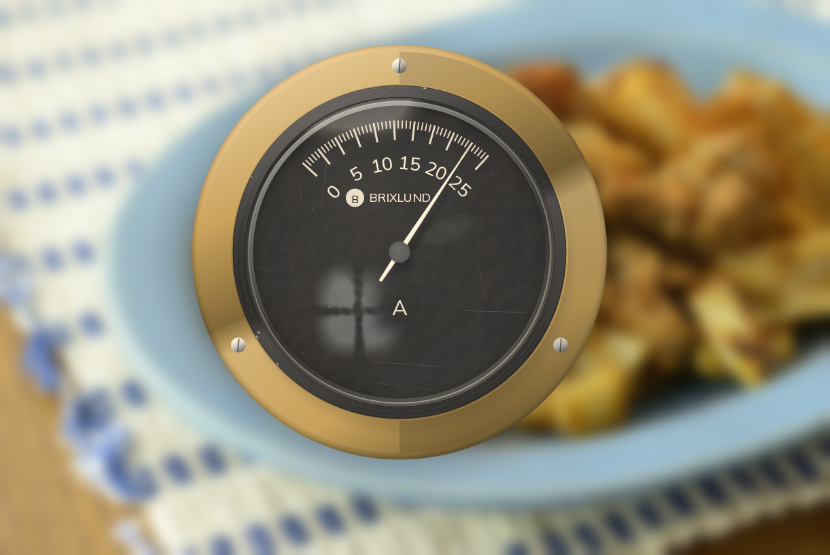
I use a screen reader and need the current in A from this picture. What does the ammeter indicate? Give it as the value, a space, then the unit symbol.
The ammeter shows 22.5 A
